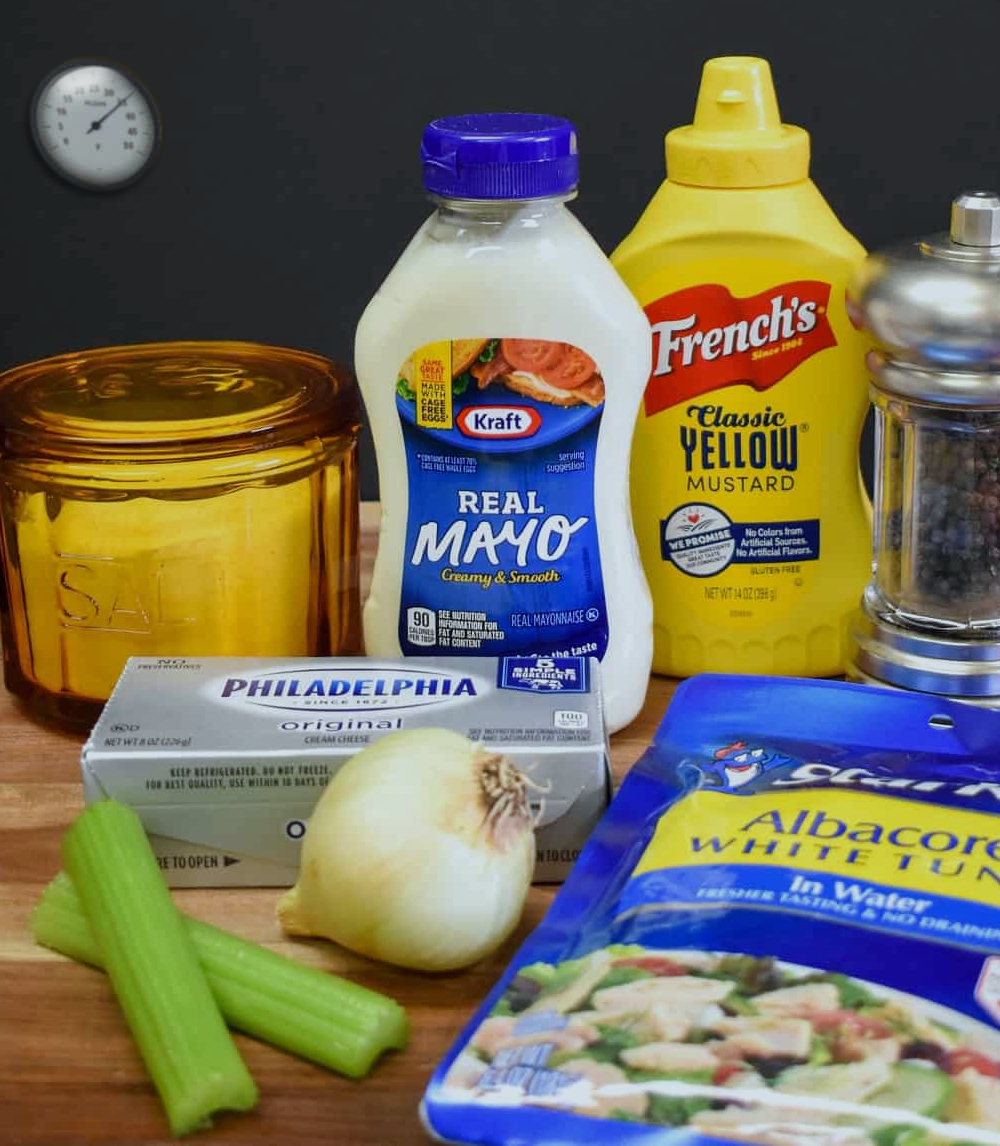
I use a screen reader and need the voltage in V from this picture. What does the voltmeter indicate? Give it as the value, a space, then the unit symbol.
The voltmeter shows 35 V
